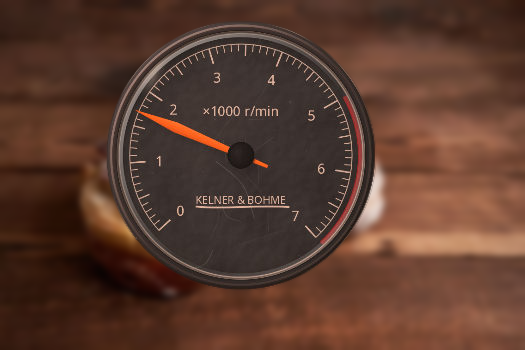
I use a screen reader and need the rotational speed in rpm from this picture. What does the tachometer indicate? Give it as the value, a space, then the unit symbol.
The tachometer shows 1700 rpm
